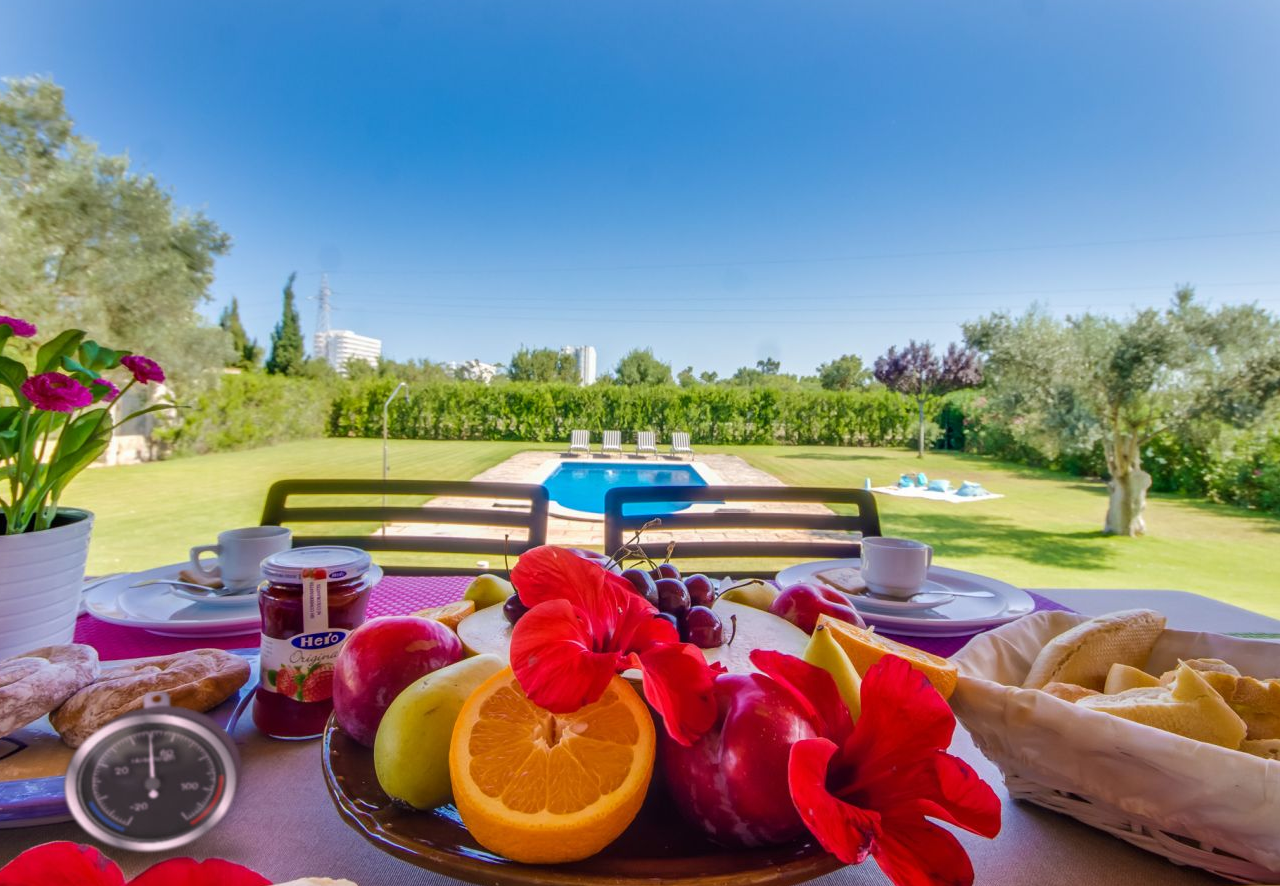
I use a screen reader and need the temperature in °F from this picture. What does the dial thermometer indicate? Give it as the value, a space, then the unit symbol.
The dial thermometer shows 50 °F
